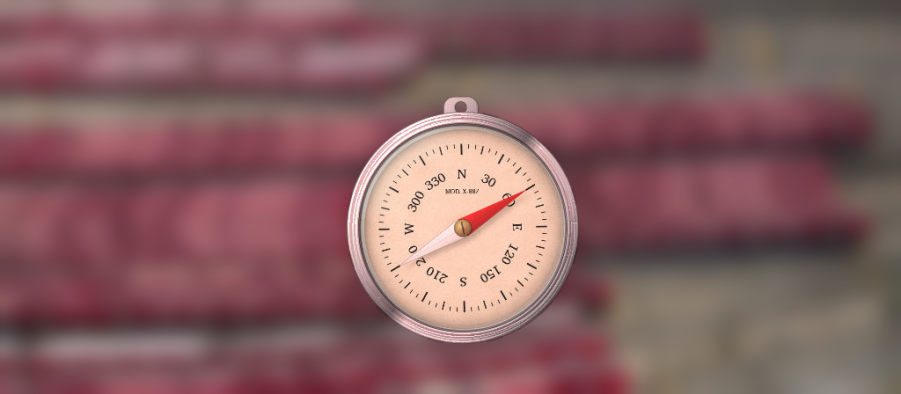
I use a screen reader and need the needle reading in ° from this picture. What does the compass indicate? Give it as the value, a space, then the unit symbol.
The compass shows 60 °
